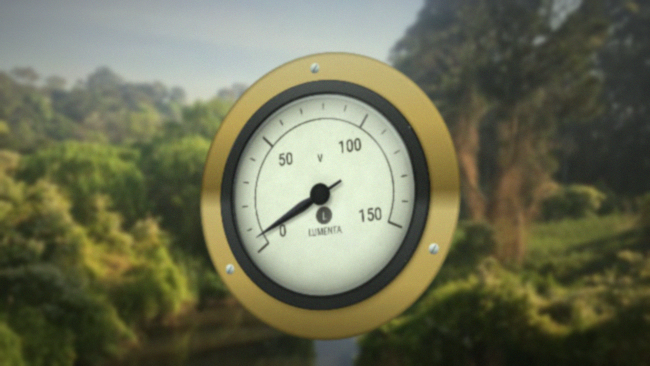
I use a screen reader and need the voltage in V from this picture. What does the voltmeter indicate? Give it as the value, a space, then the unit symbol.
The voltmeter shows 5 V
